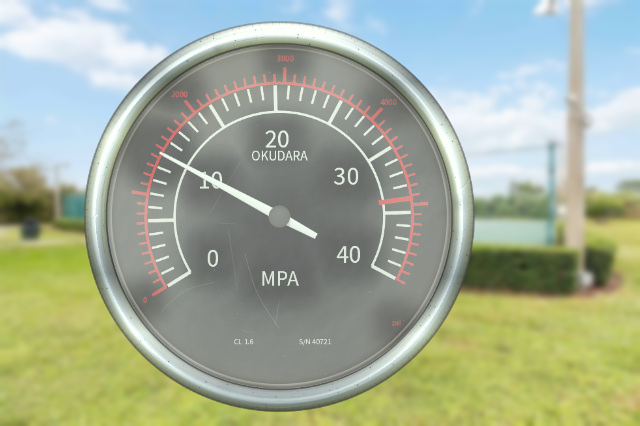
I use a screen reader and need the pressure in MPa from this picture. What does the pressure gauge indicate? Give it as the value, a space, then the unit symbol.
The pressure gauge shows 10 MPa
